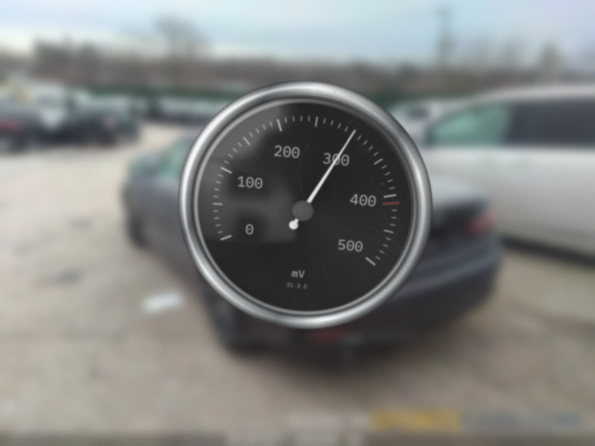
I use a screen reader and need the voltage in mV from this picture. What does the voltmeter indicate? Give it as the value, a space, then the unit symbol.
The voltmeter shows 300 mV
